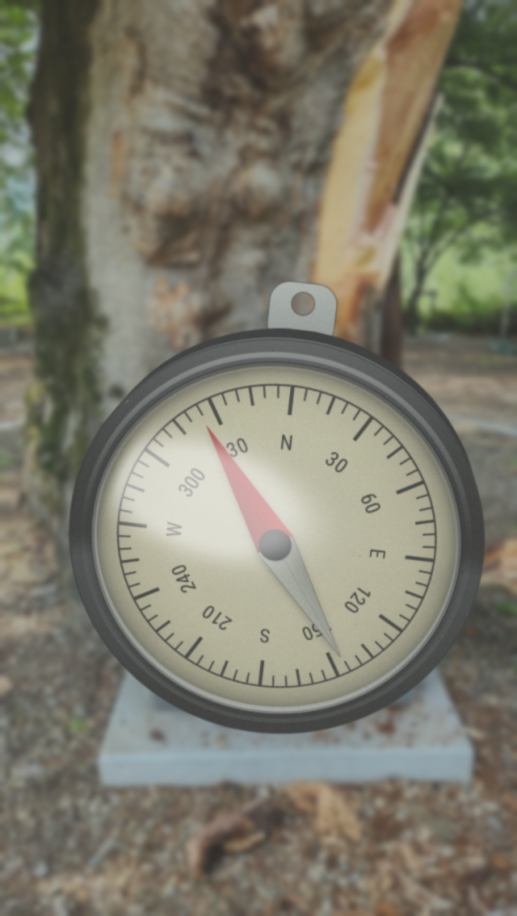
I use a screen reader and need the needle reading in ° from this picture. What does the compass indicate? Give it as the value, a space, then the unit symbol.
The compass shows 325 °
